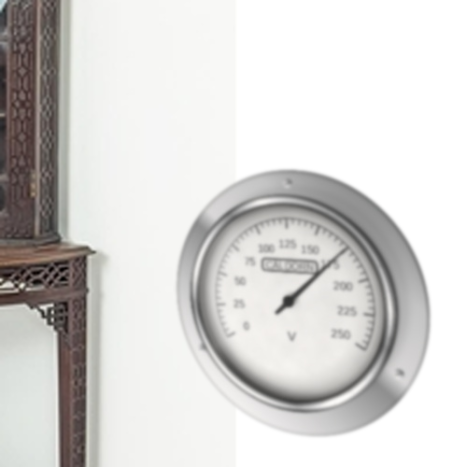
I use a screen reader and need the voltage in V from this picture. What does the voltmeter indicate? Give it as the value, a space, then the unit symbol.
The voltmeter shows 175 V
